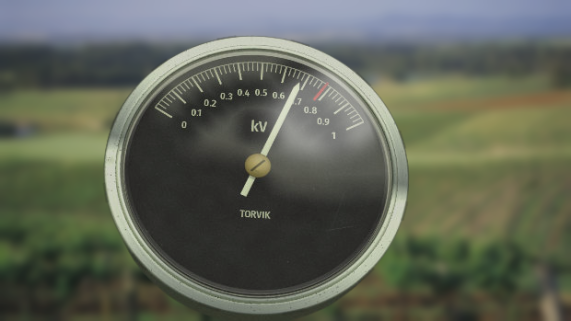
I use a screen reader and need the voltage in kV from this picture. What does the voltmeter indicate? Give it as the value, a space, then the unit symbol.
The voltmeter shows 0.68 kV
